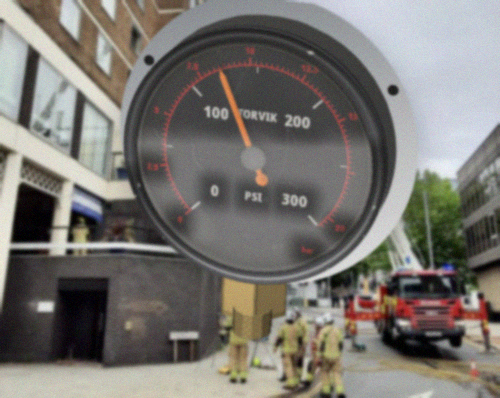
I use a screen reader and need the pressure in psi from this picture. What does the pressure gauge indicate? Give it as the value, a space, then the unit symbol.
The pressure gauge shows 125 psi
